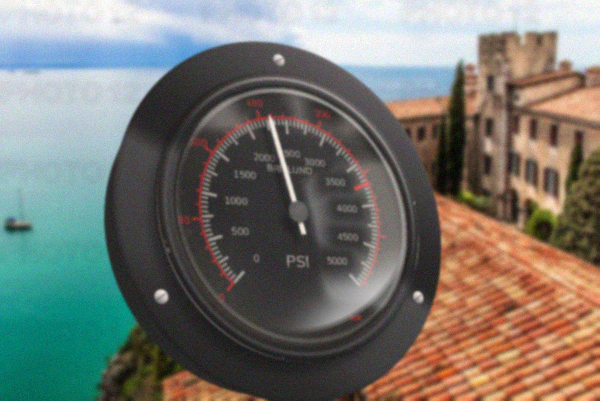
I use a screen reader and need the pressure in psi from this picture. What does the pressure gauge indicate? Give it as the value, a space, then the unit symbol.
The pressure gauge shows 2250 psi
